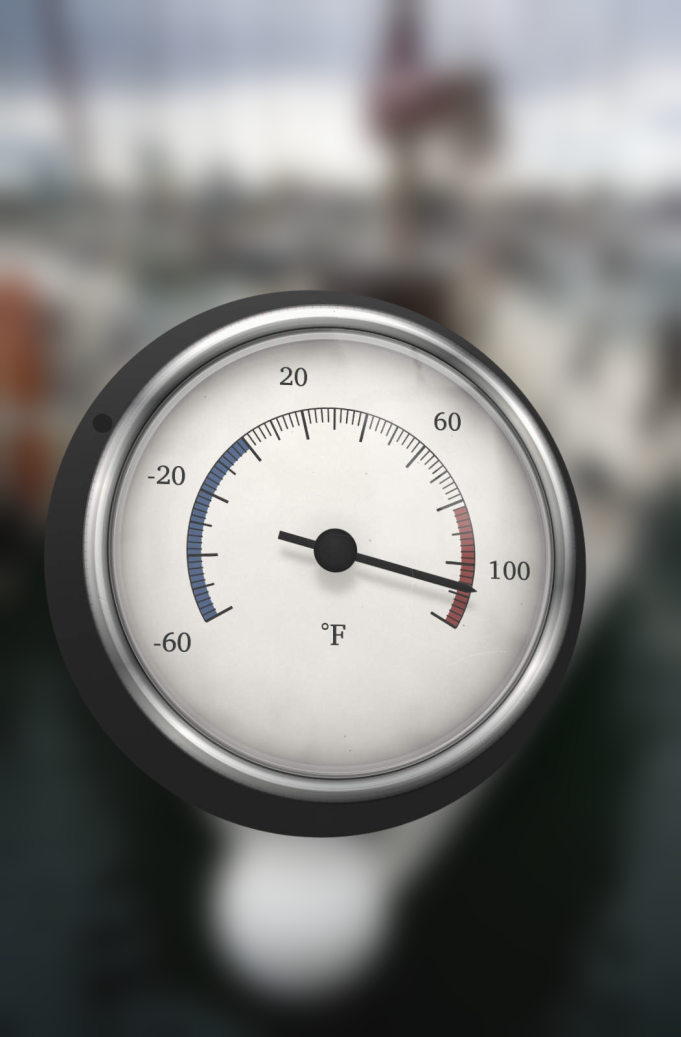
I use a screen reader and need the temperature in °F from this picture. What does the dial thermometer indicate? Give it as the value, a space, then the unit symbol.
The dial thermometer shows 108 °F
